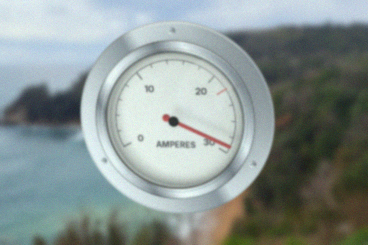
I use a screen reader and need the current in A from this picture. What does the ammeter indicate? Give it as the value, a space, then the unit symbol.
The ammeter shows 29 A
